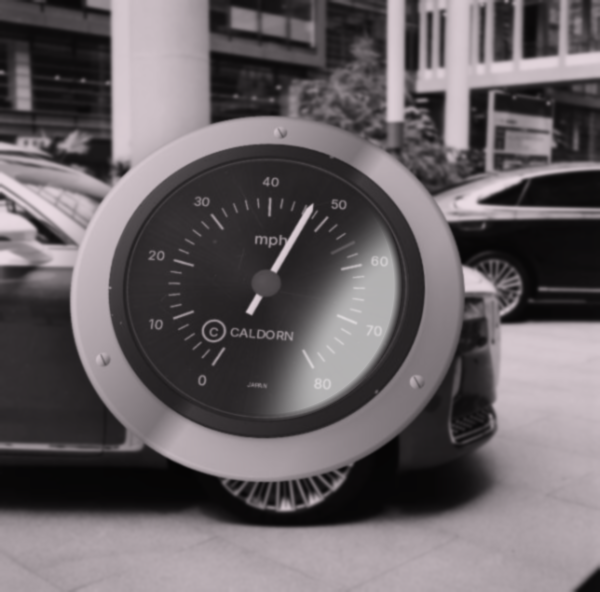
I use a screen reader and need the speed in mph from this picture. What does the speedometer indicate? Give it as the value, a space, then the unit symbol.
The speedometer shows 47 mph
